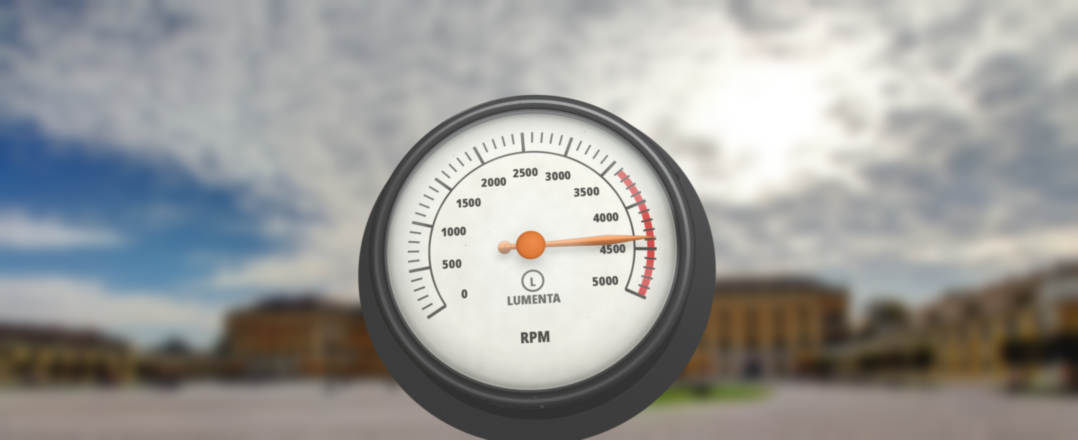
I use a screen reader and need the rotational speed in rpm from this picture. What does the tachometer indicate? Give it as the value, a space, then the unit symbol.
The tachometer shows 4400 rpm
